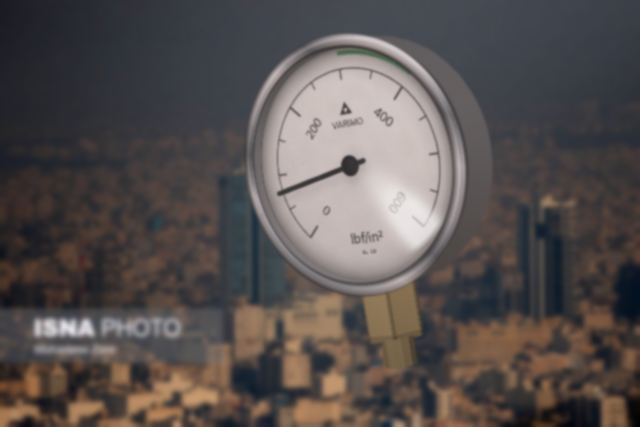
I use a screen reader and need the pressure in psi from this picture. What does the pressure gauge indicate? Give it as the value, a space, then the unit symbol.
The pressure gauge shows 75 psi
